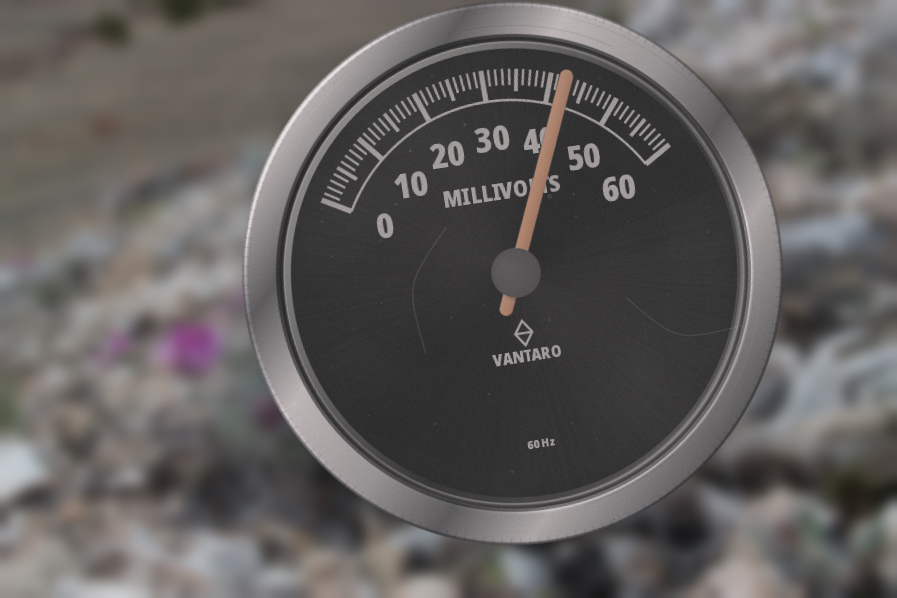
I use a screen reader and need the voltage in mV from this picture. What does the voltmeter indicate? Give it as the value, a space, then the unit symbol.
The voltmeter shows 42 mV
